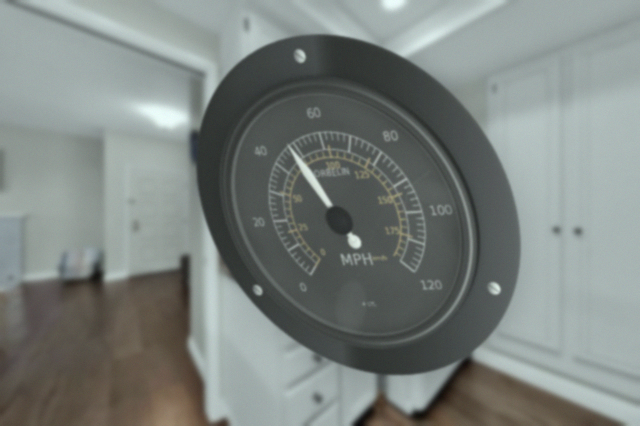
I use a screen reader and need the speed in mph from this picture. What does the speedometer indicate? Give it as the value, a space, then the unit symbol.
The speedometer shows 50 mph
